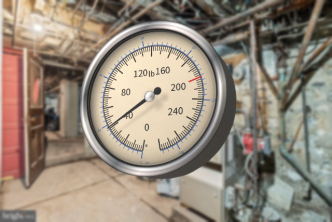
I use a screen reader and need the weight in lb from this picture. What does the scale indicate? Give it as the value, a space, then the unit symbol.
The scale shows 40 lb
